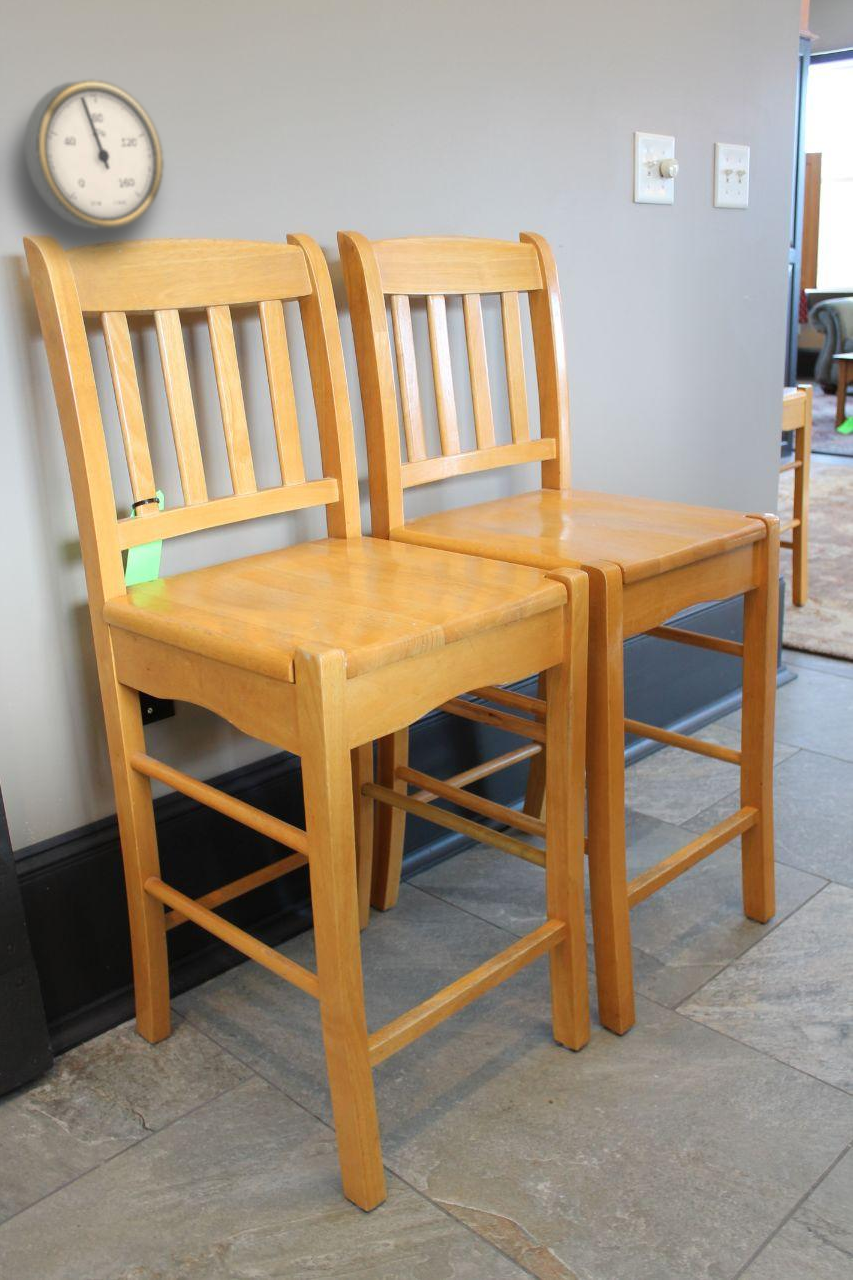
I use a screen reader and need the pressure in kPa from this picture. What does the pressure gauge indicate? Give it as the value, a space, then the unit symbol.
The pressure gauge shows 70 kPa
